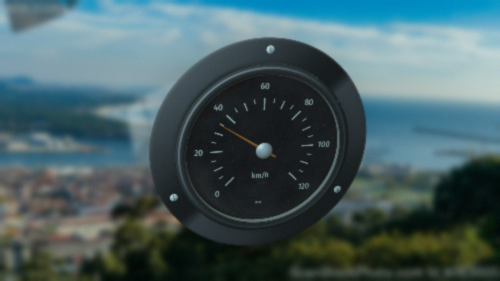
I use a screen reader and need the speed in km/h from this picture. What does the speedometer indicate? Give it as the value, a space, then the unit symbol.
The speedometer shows 35 km/h
